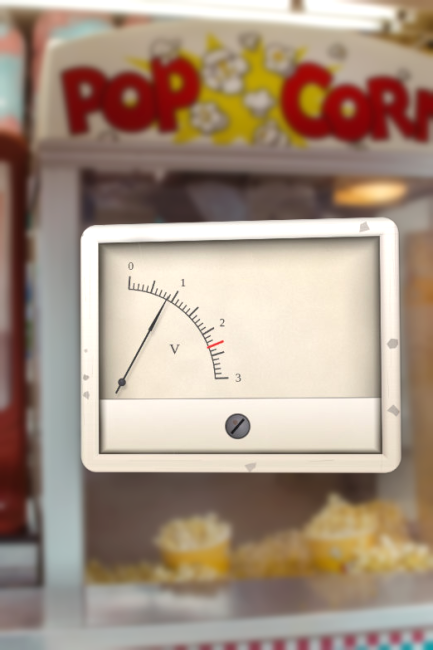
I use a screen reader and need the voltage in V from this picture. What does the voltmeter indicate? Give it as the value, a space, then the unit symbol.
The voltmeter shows 0.9 V
